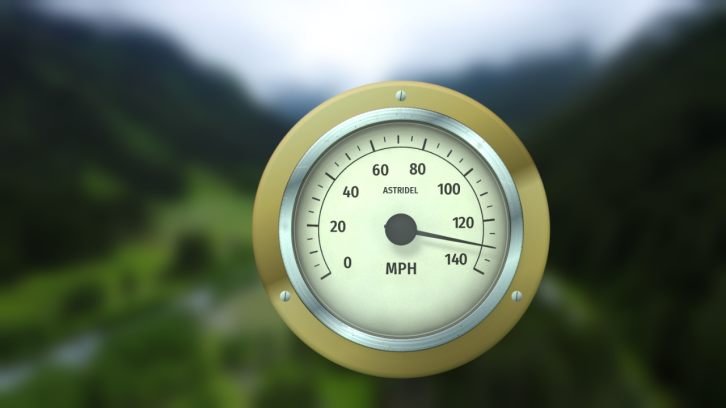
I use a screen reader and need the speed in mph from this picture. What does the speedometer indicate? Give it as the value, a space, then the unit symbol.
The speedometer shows 130 mph
